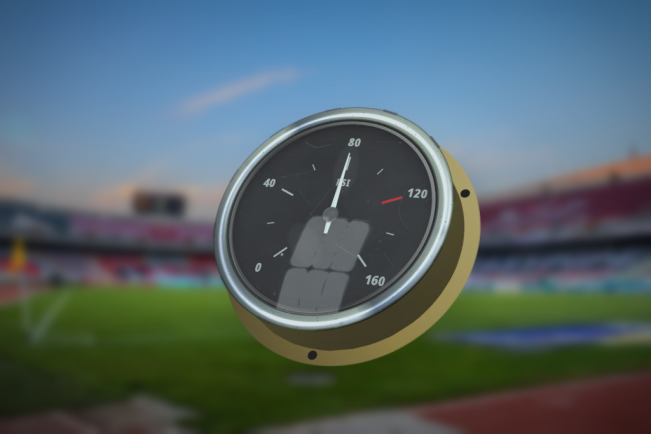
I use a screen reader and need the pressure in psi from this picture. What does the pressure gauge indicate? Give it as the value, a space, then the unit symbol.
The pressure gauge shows 80 psi
